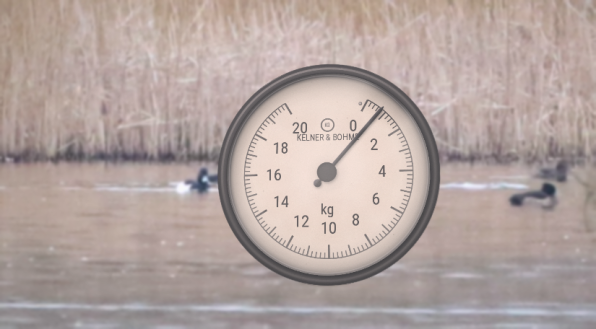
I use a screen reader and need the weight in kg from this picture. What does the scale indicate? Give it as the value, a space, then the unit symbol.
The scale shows 0.8 kg
